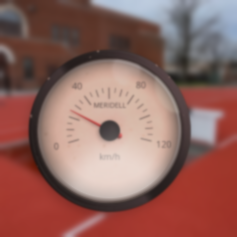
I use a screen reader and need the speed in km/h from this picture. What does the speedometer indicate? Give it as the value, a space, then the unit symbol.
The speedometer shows 25 km/h
